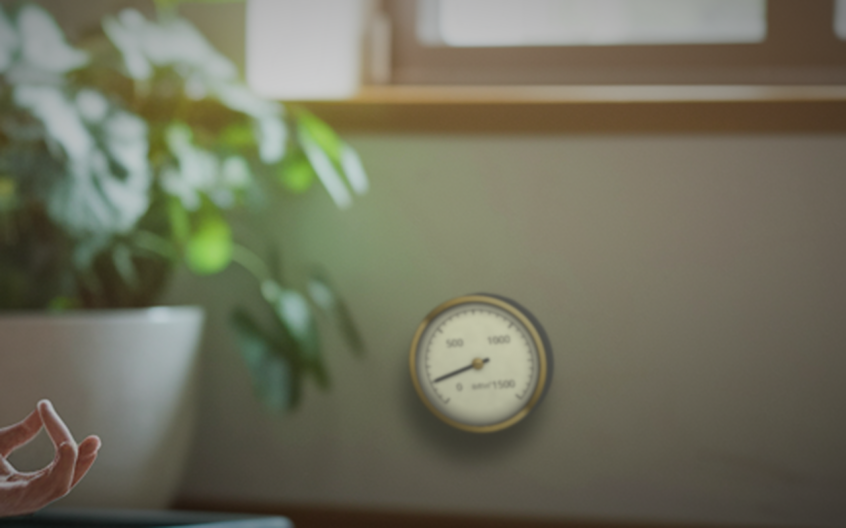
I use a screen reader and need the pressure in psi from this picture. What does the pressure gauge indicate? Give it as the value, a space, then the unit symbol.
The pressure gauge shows 150 psi
